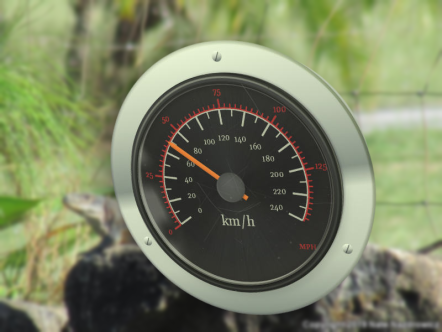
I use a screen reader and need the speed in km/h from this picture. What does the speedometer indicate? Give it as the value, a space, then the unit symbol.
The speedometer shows 70 km/h
